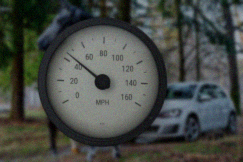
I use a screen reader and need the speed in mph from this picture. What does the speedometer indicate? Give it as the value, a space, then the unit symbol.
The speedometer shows 45 mph
